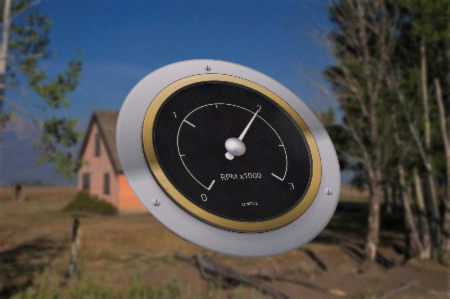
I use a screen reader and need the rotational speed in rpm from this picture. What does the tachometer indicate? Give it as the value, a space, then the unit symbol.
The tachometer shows 2000 rpm
